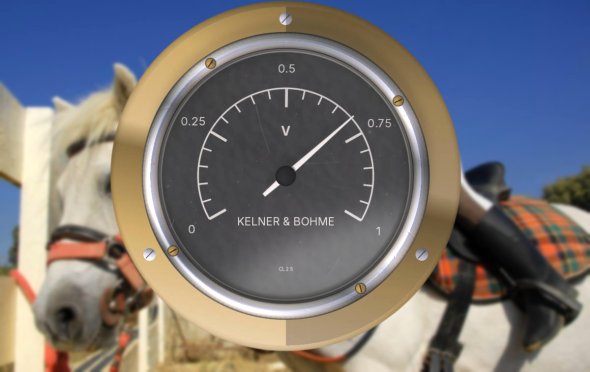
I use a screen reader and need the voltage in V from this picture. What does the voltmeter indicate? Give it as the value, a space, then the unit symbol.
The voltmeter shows 0.7 V
